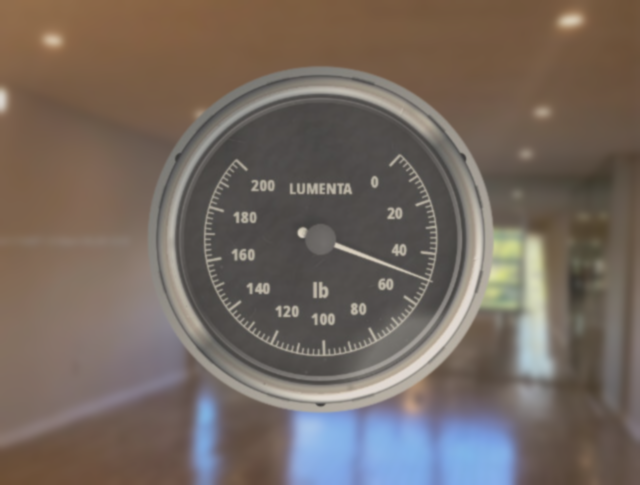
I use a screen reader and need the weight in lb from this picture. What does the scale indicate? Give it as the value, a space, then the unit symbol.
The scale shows 50 lb
